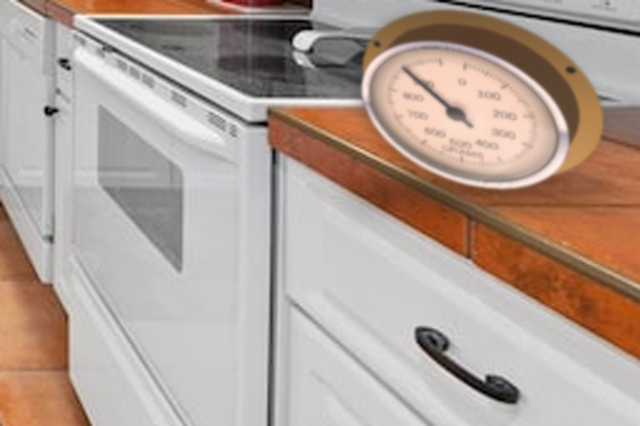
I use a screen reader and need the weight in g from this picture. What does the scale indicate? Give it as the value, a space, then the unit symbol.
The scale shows 900 g
